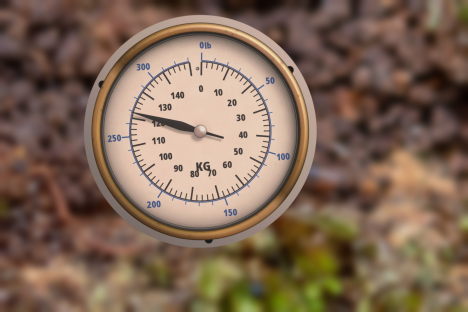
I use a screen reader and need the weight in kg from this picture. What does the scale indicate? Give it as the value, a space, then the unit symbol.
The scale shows 122 kg
